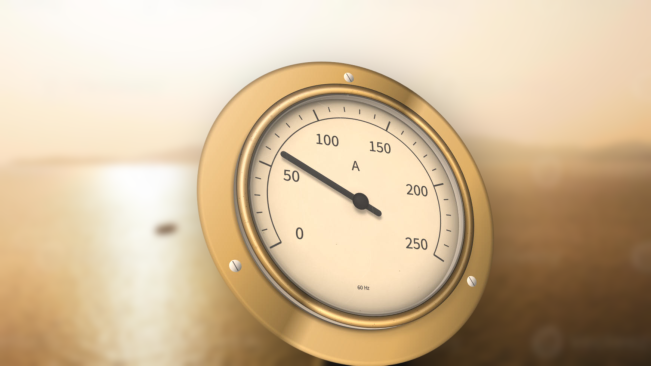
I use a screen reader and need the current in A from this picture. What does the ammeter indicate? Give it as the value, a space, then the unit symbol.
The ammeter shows 60 A
